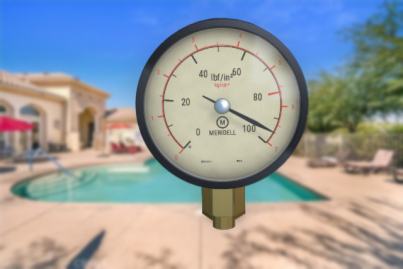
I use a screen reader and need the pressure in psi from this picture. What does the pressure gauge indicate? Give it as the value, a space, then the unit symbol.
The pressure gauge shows 95 psi
